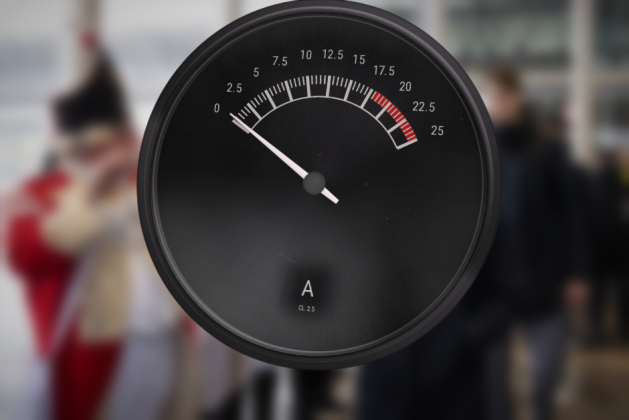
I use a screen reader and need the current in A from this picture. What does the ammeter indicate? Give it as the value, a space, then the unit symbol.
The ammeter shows 0.5 A
